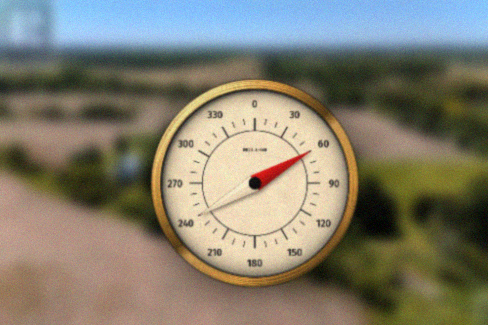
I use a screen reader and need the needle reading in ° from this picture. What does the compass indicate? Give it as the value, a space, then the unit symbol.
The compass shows 60 °
